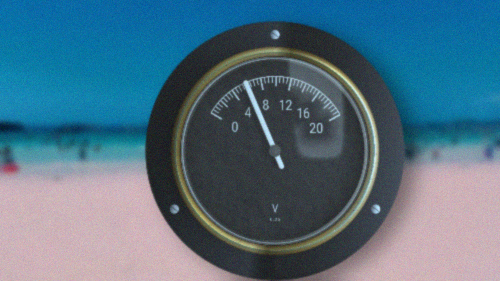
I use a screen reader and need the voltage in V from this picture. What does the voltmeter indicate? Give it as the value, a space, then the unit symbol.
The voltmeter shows 6 V
